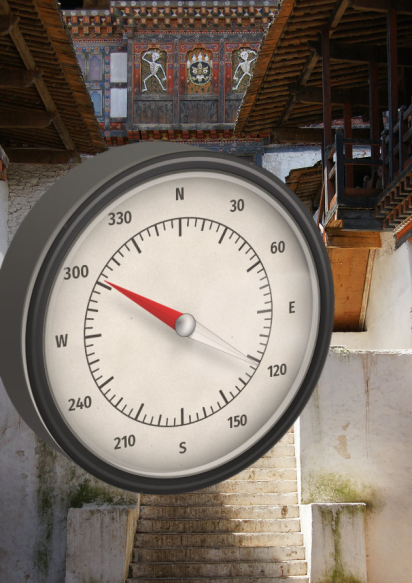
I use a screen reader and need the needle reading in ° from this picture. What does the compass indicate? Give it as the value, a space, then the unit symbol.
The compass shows 302.5 °
